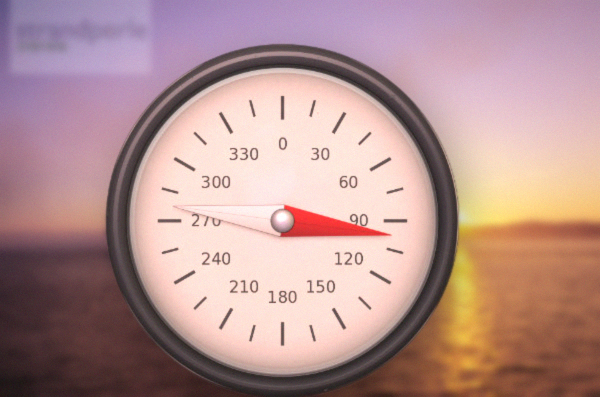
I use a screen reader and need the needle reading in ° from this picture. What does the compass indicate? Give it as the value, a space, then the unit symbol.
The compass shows 97.5 °
